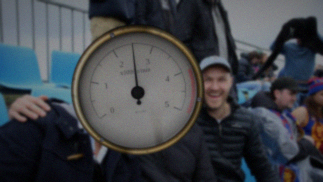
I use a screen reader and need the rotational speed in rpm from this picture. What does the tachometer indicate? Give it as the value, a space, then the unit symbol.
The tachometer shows 2500 rpm
